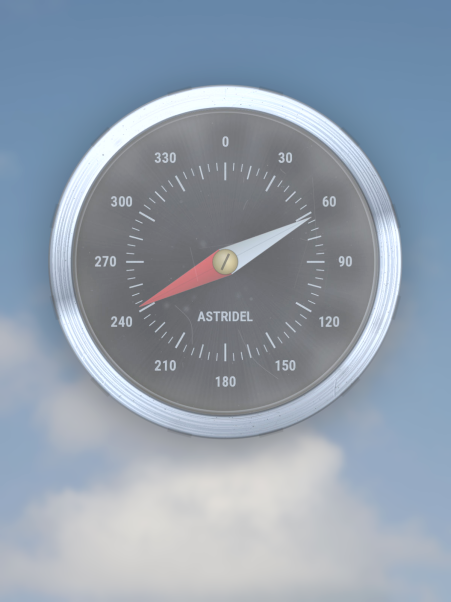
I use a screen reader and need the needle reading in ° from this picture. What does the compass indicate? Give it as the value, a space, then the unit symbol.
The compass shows 242.5 °
